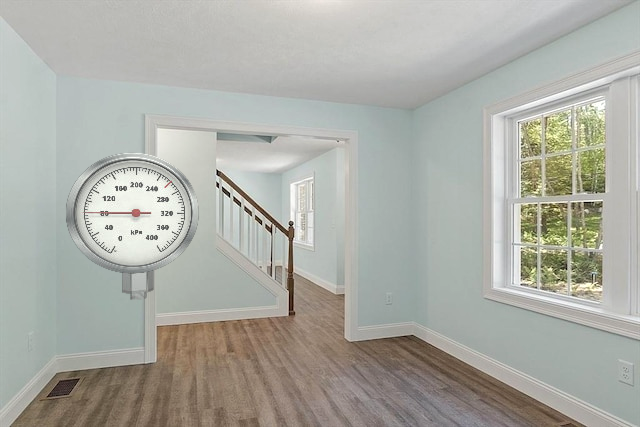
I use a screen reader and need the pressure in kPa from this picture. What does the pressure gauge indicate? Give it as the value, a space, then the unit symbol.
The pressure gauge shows 80 kPa
